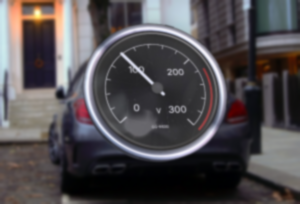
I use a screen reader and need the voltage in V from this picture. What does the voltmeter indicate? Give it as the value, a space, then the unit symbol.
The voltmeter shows 100 V
